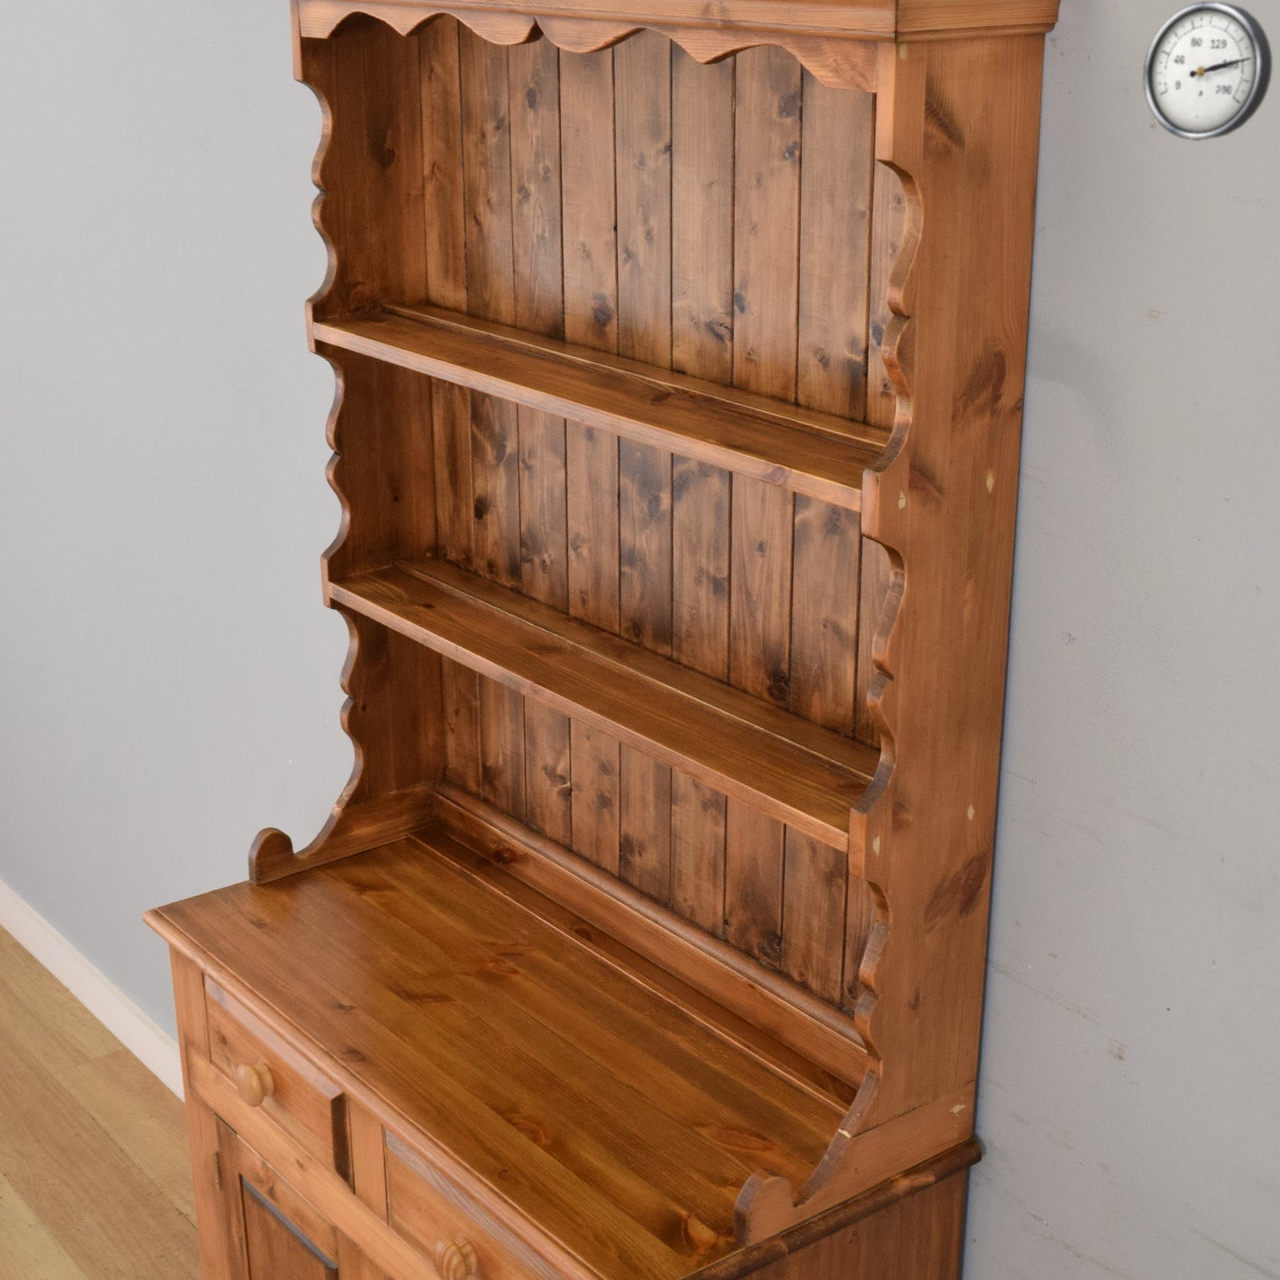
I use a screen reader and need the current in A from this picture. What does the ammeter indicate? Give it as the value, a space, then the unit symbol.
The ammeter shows 160 A
